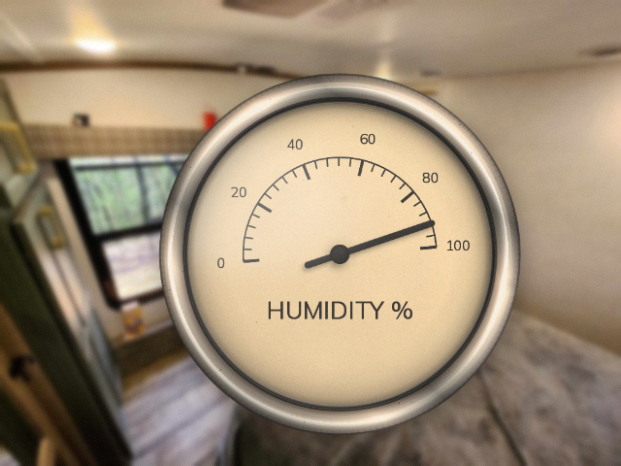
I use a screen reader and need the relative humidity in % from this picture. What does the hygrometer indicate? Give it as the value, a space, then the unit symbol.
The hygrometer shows 92 %
